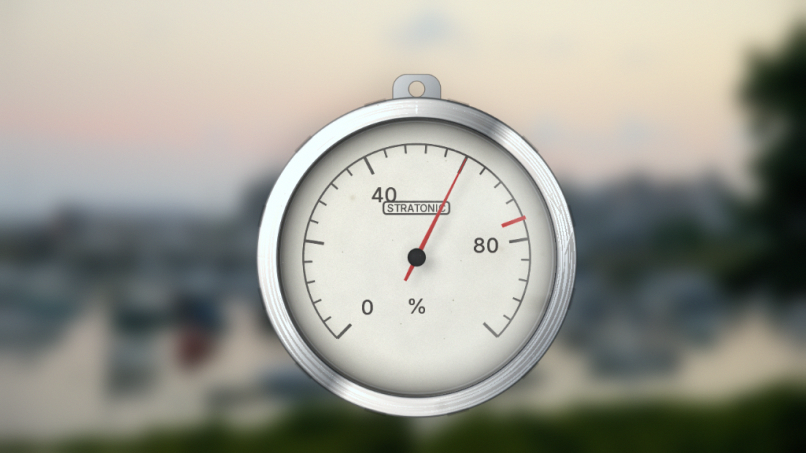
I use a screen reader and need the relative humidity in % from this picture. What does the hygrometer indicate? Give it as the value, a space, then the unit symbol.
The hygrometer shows 60 %
